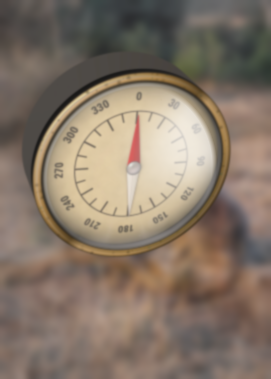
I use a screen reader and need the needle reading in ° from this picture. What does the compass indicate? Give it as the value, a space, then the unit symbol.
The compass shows 0 °
